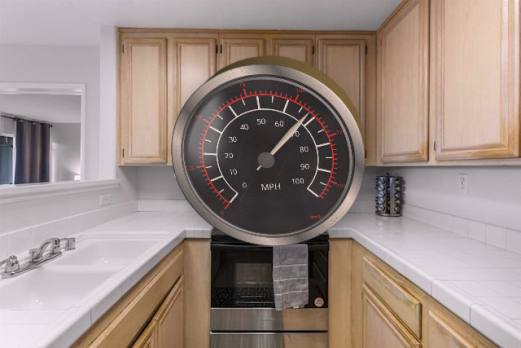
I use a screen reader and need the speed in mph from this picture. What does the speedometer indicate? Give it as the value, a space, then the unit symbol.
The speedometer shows 67.5 mph
